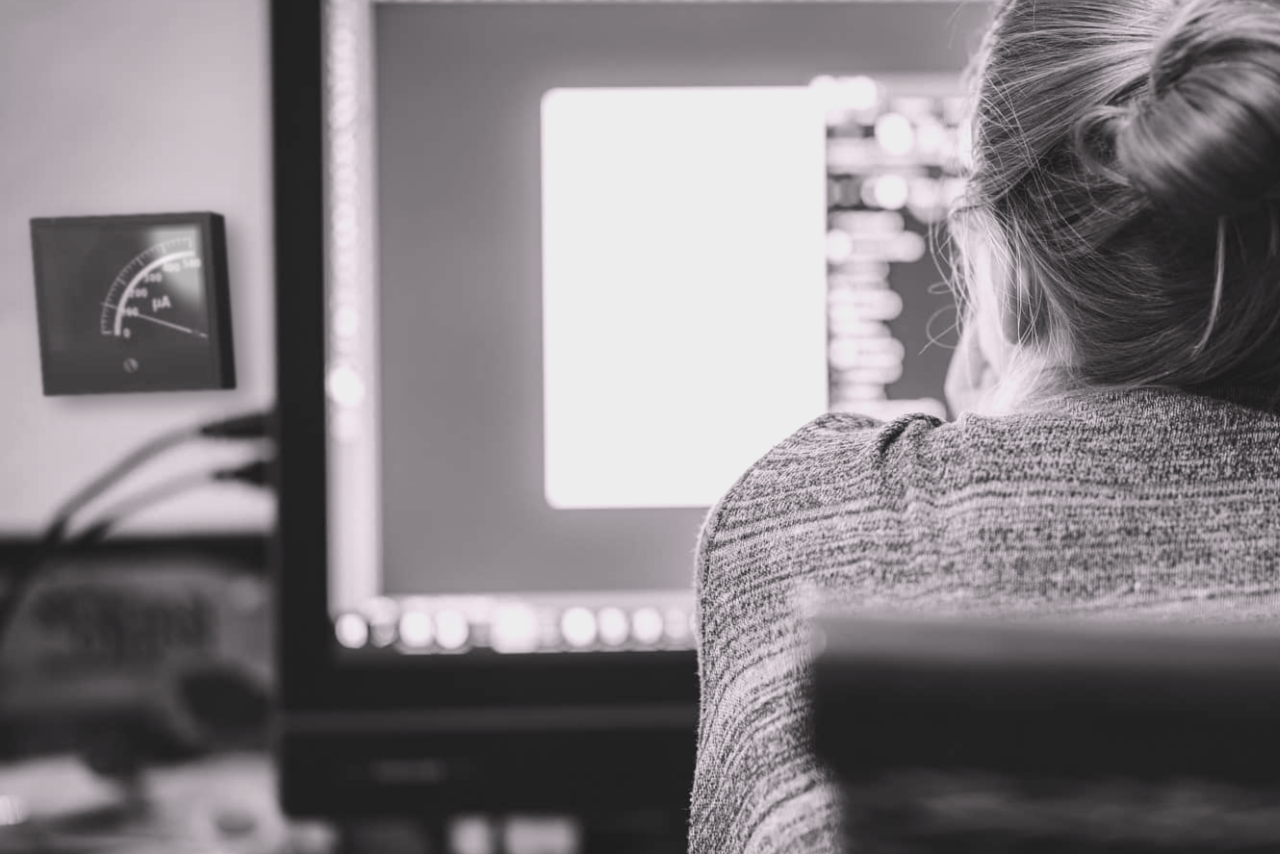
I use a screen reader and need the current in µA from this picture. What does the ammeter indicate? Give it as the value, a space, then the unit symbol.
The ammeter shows 100 µA
